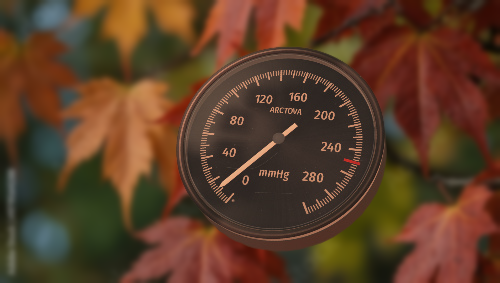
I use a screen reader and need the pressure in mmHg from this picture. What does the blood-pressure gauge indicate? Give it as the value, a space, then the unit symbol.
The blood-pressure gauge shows 10 mmHg
